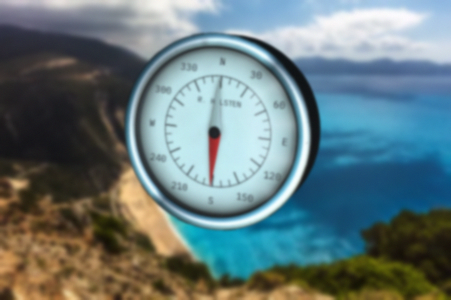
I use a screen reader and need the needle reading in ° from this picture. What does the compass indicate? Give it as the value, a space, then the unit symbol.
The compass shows 180 °
